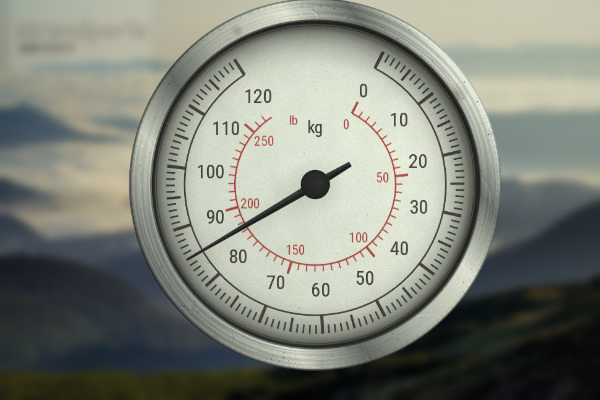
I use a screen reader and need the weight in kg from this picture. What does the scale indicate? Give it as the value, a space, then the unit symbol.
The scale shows 85 kg
